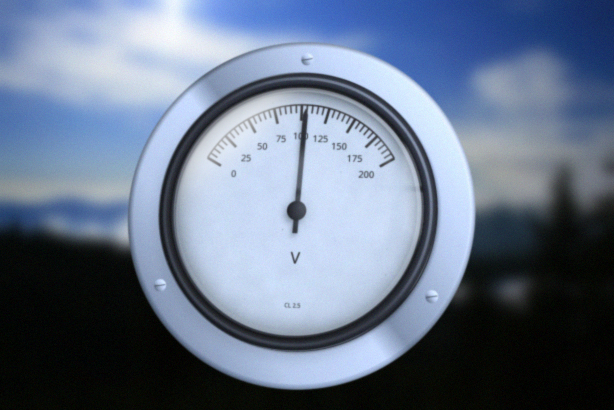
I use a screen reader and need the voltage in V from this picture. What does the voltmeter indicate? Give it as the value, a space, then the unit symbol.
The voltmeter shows 105 V
